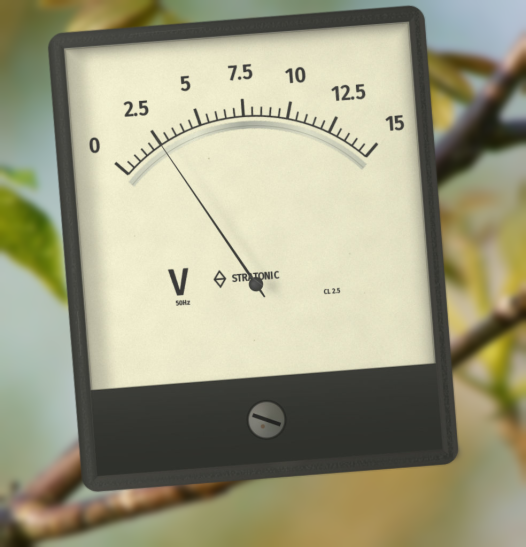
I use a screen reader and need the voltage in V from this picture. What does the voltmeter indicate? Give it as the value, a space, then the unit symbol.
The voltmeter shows 2.5 V
